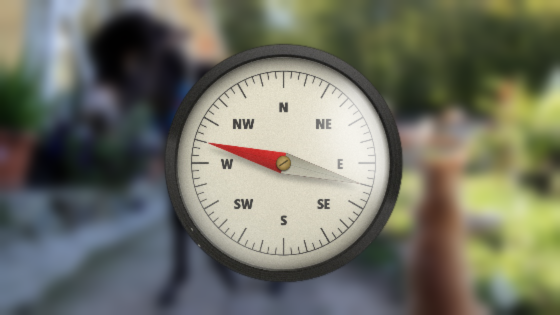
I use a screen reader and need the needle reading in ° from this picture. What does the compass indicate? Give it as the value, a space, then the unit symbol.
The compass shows 285 °
